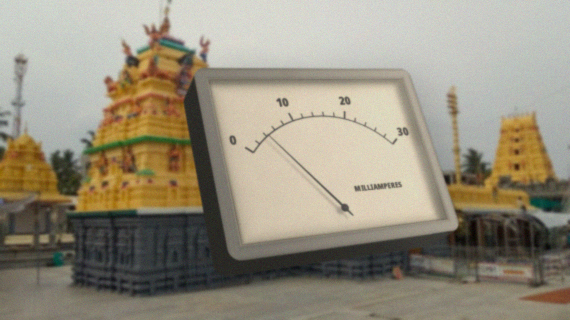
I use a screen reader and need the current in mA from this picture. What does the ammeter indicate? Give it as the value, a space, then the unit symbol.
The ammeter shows 4 mA
